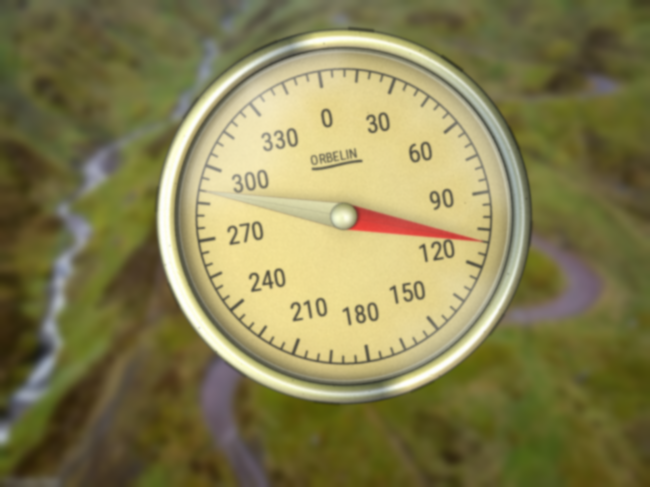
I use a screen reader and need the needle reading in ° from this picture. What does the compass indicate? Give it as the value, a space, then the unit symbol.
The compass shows 110 °
